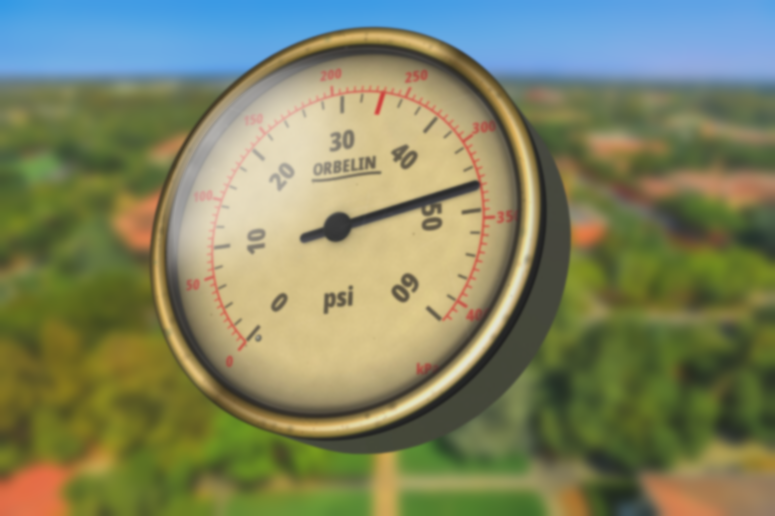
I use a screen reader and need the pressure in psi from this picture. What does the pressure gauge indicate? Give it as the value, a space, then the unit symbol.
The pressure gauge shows 48 psi
